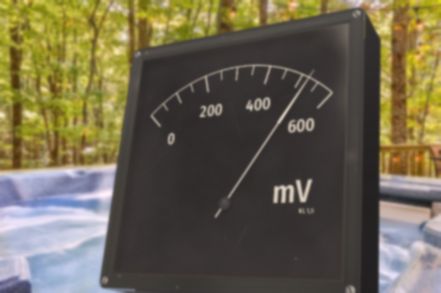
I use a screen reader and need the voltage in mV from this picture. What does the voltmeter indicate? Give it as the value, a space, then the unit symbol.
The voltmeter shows 525 mV
